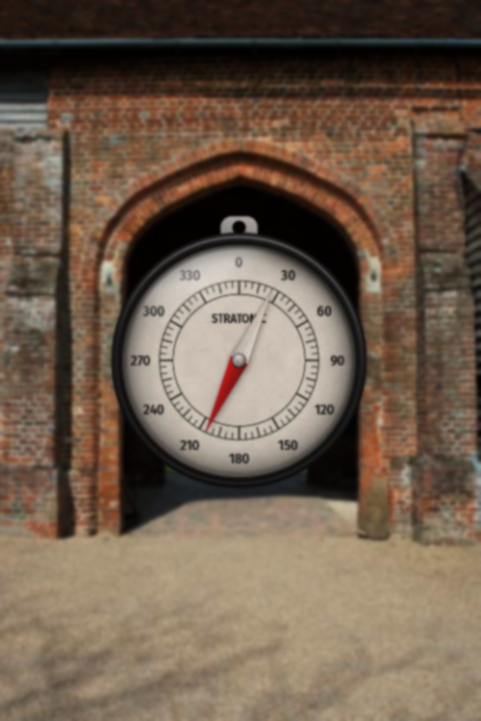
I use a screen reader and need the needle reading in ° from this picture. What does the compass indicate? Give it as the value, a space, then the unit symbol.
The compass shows 205 °
